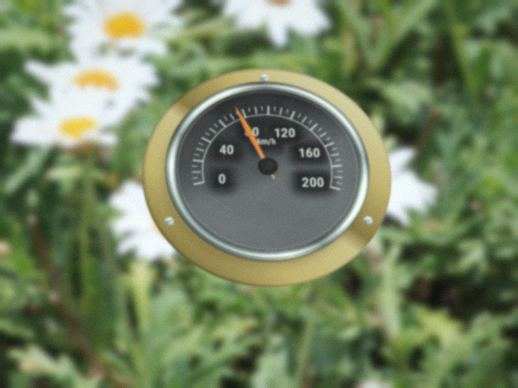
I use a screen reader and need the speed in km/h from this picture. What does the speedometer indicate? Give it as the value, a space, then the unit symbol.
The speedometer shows 75 km/h
